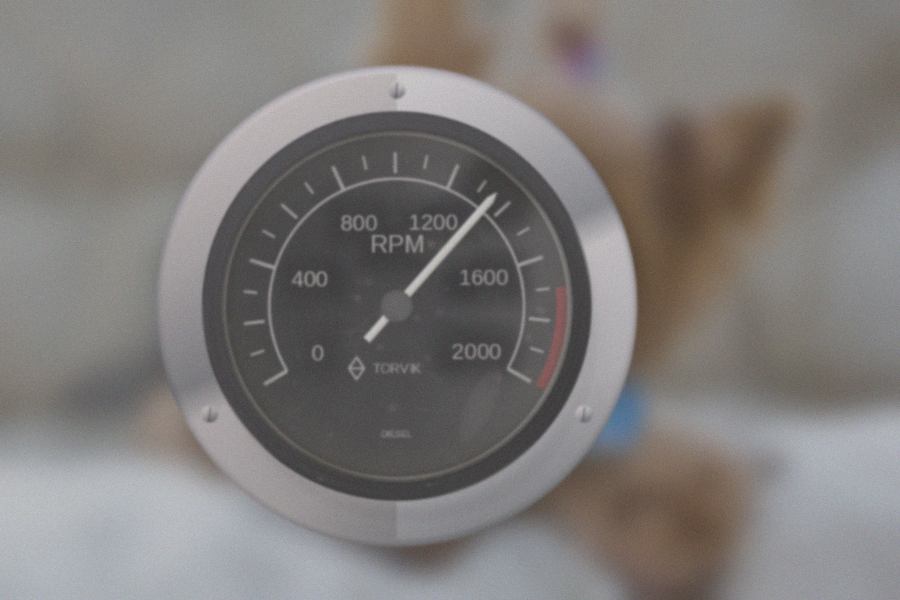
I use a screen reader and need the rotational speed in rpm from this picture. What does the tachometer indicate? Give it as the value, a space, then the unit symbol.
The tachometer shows 1350 rpm
